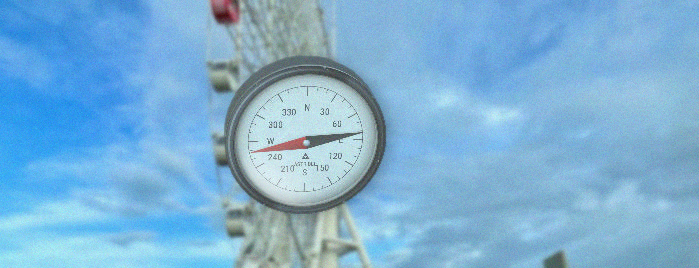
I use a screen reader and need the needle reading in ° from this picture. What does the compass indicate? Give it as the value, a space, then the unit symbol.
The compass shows 260 °
